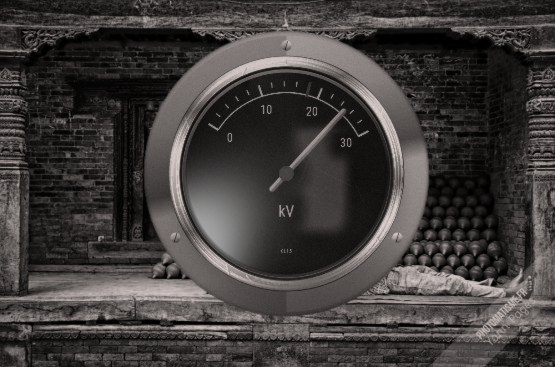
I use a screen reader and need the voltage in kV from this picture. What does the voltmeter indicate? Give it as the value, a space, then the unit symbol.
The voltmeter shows 25 kV
